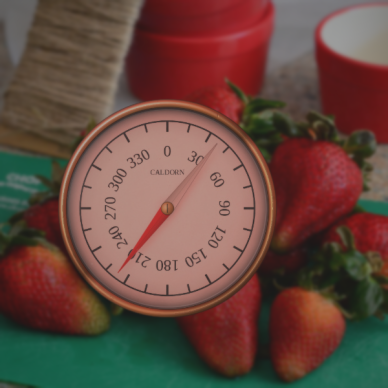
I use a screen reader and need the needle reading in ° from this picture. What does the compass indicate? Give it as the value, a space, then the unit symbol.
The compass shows 217.5 °
